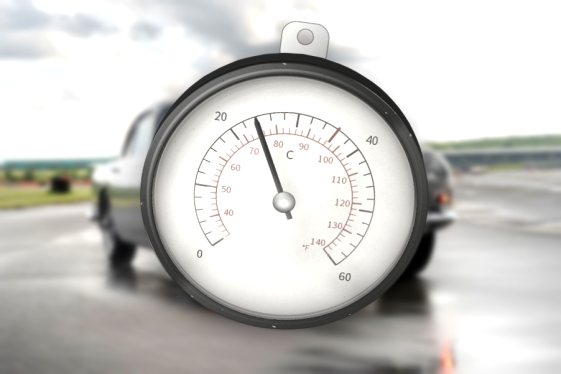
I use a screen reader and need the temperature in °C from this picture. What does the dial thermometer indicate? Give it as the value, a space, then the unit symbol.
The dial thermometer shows 24 °C
